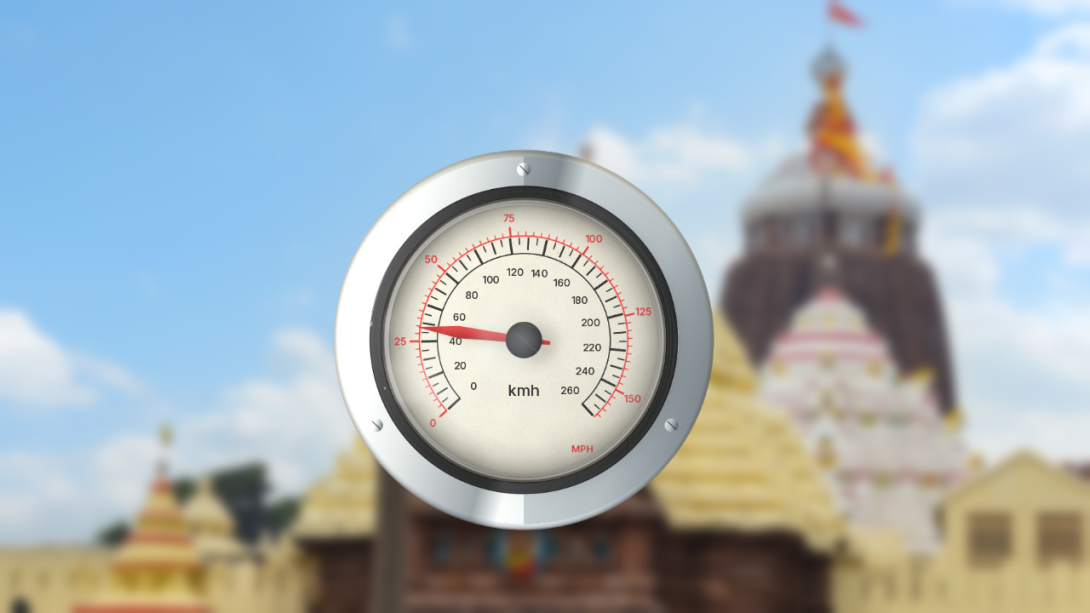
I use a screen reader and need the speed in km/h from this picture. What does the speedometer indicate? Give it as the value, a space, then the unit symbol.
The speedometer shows 47.5 km/h
